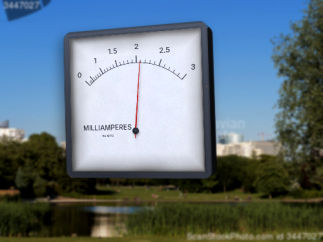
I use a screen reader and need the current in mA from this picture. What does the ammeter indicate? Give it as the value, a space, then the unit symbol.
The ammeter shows 2.1 mA
